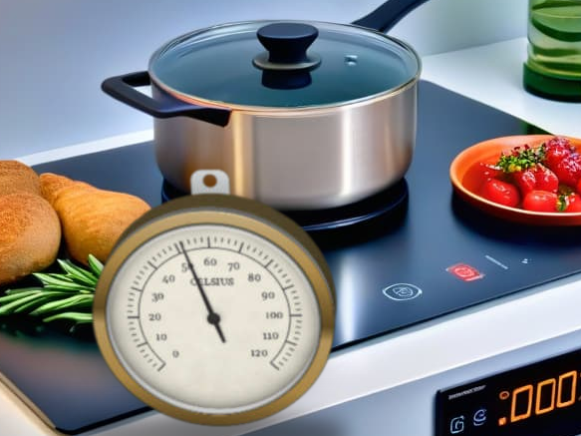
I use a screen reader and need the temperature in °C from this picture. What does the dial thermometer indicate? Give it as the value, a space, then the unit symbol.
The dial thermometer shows 52 °C
